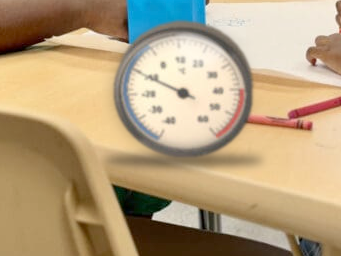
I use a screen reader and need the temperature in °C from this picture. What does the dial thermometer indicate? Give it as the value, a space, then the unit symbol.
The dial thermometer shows -10 °C
